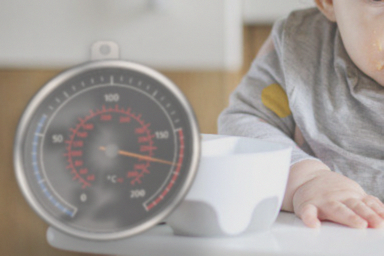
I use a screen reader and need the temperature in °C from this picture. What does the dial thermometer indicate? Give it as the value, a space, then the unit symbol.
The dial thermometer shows 170 °C
